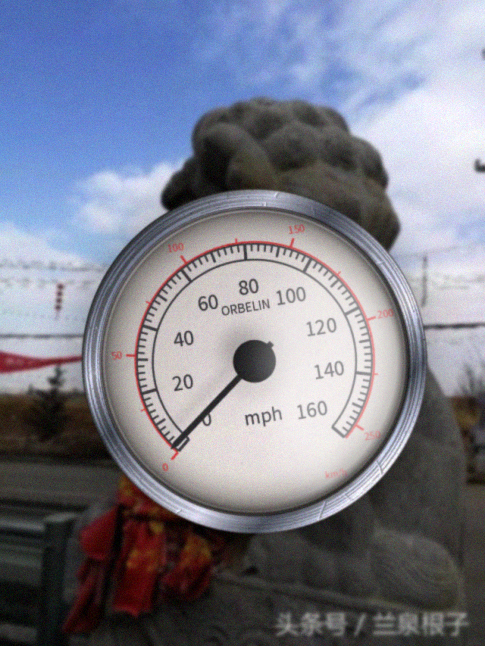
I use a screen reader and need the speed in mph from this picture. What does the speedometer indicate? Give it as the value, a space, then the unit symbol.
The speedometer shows 2 mph
